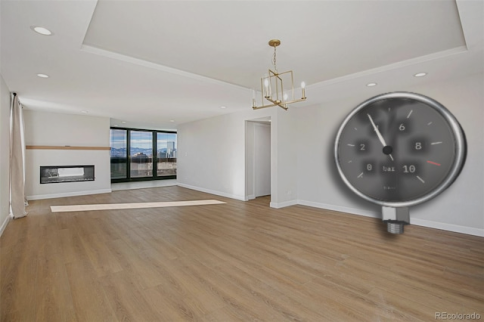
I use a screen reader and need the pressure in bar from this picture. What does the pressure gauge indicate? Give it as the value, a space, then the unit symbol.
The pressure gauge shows 4 bar
